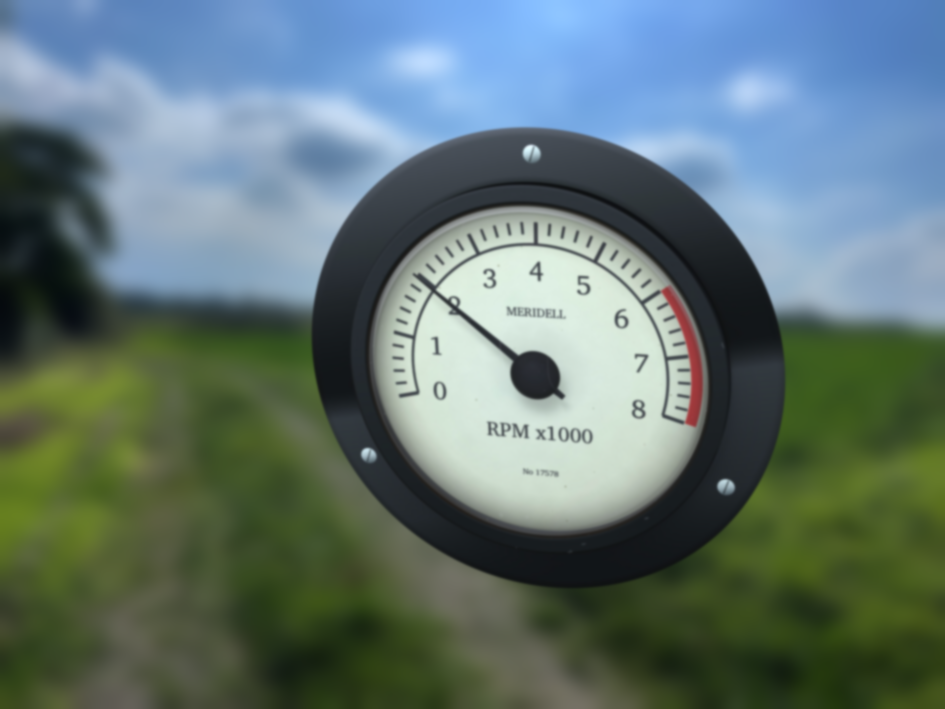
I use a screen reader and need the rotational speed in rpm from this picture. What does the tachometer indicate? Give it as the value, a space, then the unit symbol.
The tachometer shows 2000 rpm
